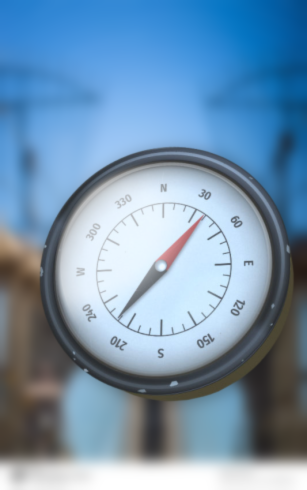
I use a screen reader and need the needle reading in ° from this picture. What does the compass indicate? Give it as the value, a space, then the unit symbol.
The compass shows 40 °
